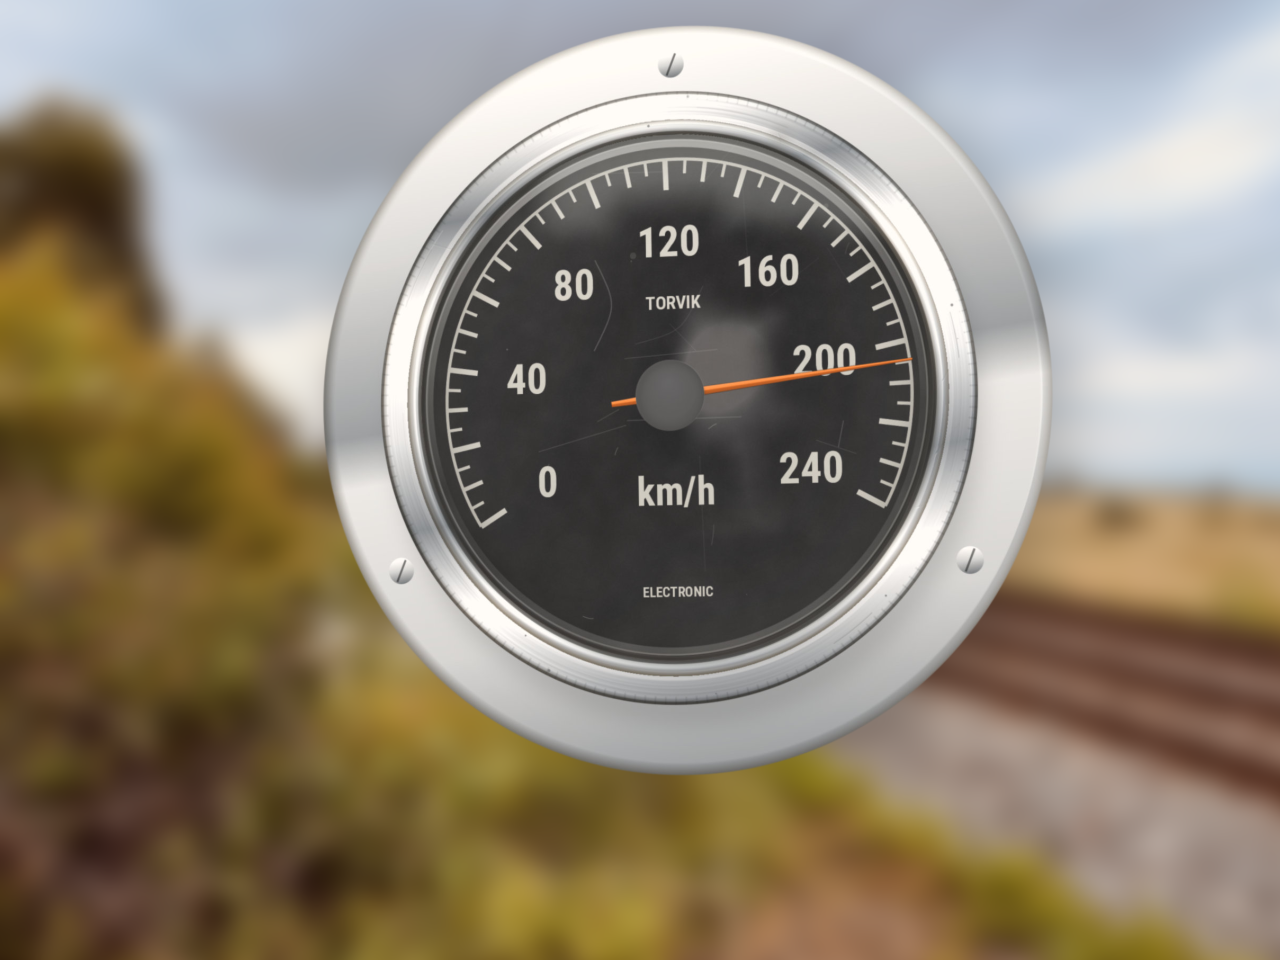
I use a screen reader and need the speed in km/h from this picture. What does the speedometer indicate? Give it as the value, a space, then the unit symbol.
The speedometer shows 205 km/h
